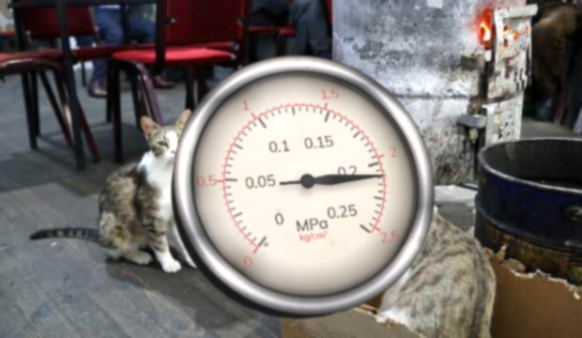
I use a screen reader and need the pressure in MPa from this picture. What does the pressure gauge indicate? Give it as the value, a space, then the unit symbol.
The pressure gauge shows 0.21 MPa
